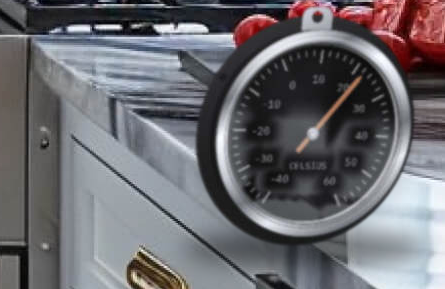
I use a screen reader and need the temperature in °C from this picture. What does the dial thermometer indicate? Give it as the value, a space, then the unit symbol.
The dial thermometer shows 22 °C
